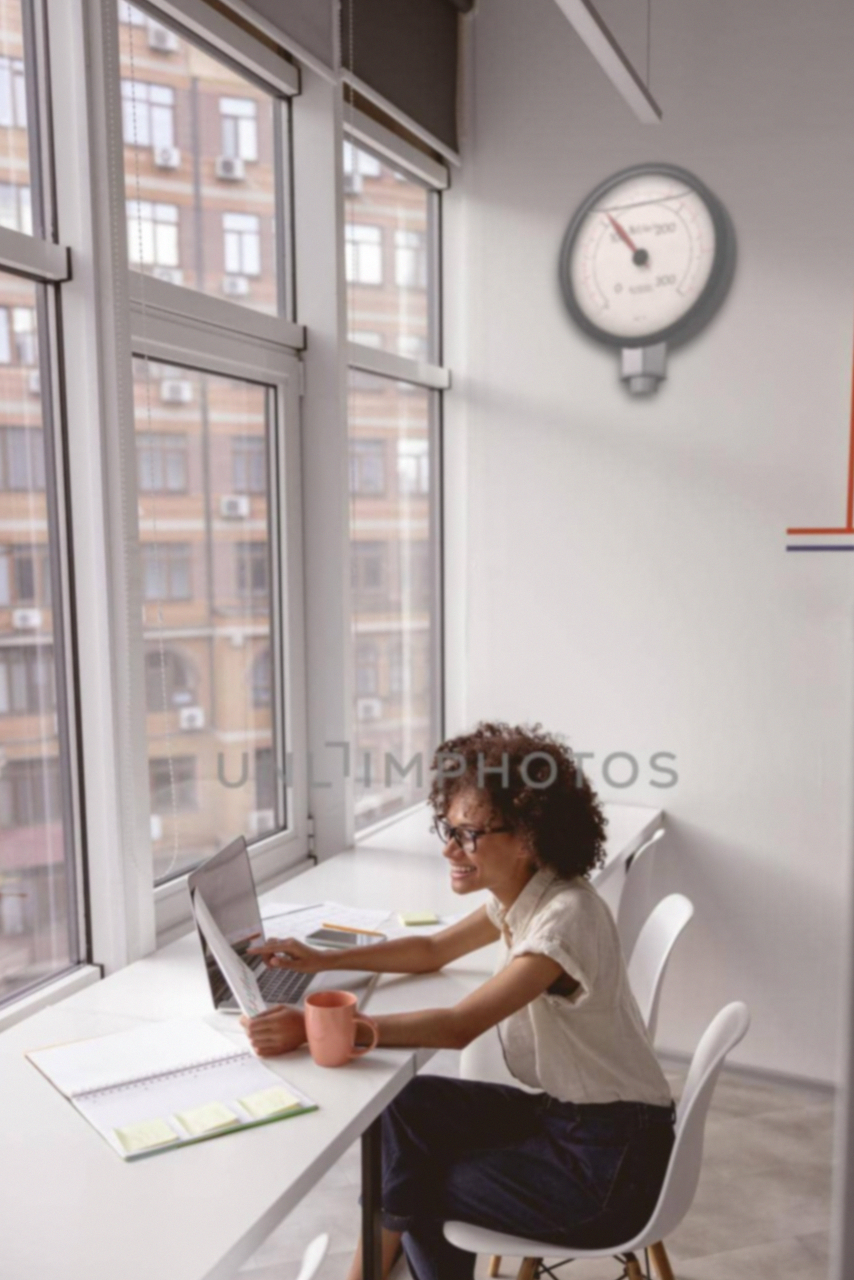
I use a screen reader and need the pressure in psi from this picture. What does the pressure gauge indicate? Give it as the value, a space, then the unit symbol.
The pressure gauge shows 110 psi
